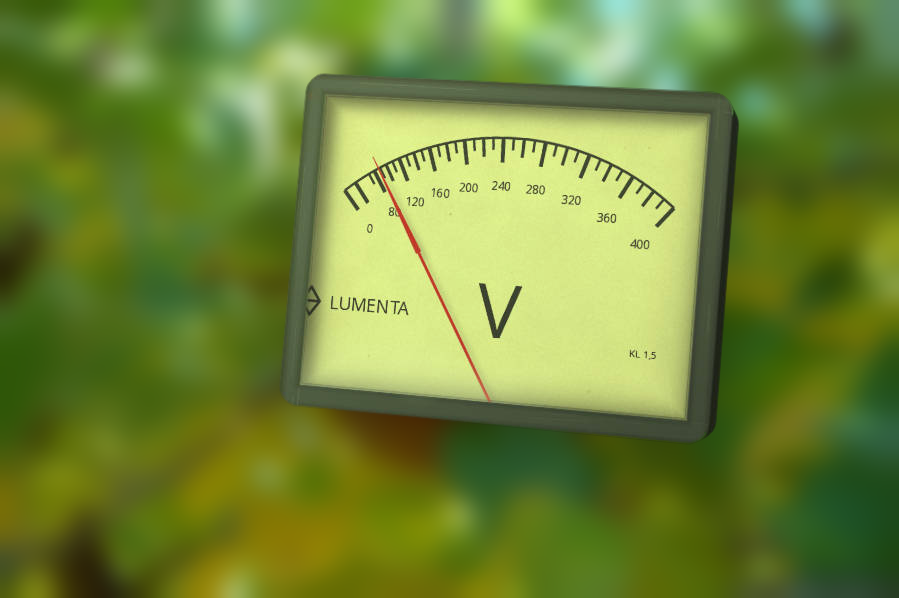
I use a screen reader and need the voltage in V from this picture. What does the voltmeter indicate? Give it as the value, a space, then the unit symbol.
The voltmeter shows 90 V
